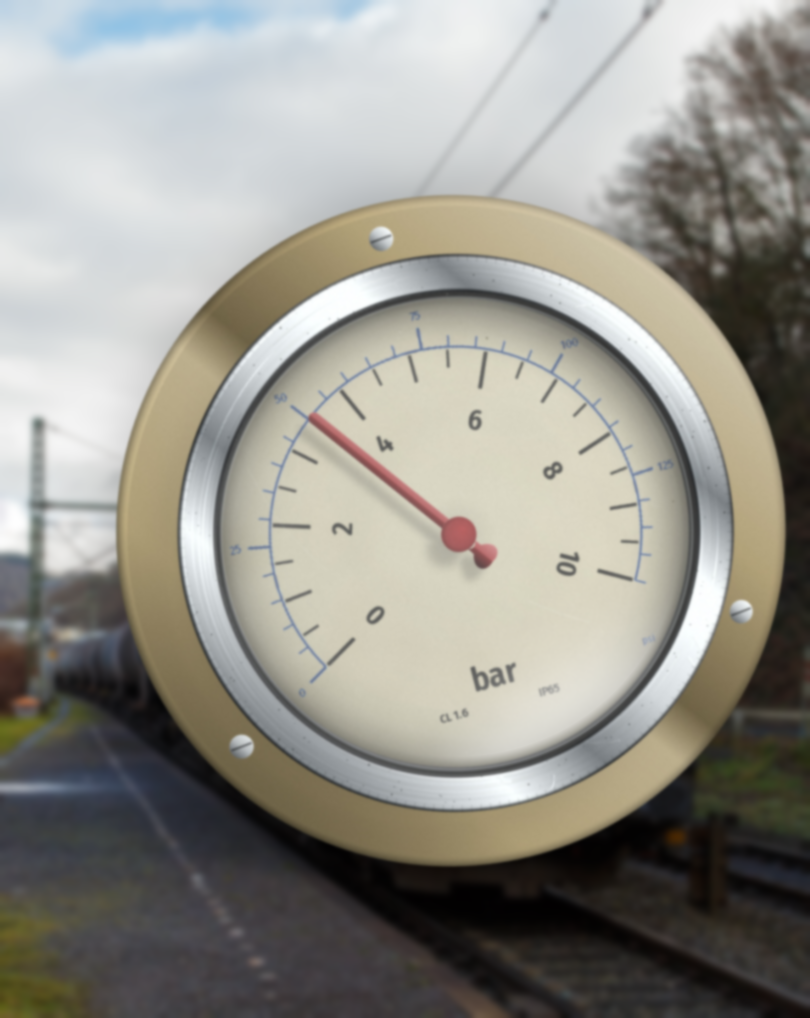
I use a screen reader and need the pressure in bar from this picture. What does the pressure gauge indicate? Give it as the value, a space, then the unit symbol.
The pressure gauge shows 3.5 bar
